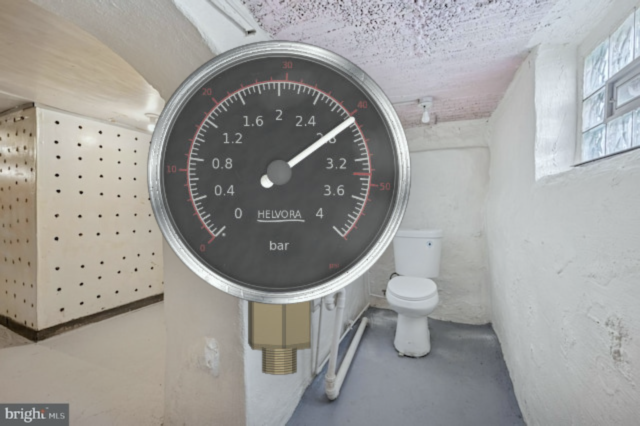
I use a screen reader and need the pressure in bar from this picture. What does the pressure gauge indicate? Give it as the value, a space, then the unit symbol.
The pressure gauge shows 2.8 bar
